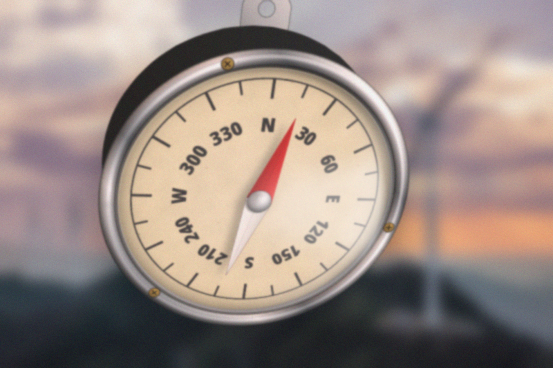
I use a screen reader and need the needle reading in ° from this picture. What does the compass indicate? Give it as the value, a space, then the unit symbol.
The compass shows 15 °
